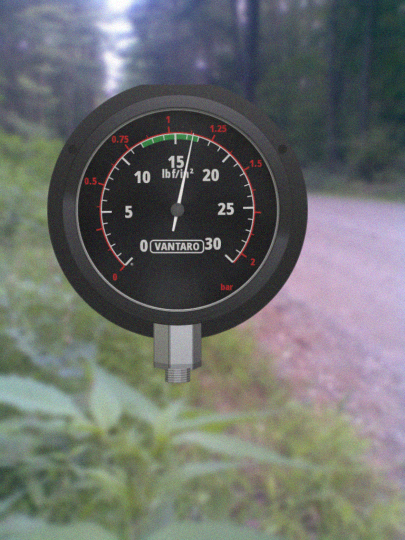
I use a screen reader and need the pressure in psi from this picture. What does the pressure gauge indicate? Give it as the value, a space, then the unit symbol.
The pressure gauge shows 16.5 psi
